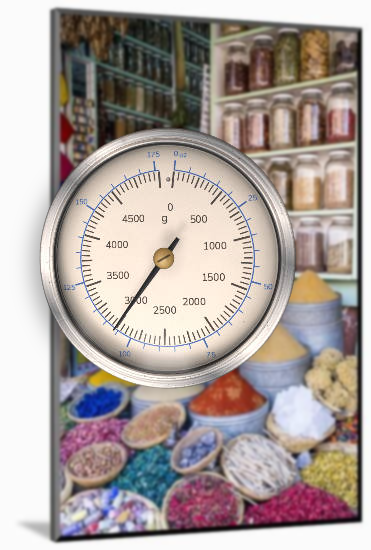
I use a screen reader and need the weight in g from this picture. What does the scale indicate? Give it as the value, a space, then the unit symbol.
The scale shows 3000 g
